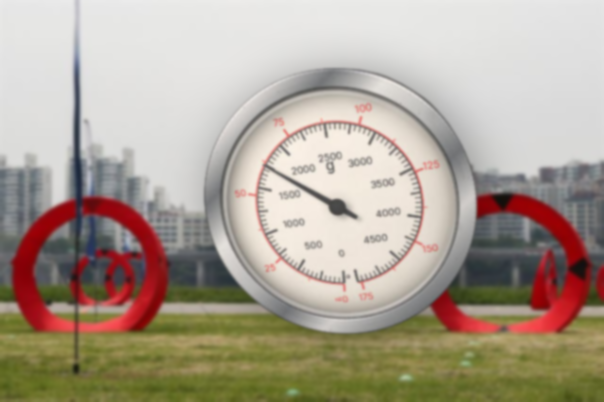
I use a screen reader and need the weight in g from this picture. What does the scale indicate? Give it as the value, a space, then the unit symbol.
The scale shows 1750 g
